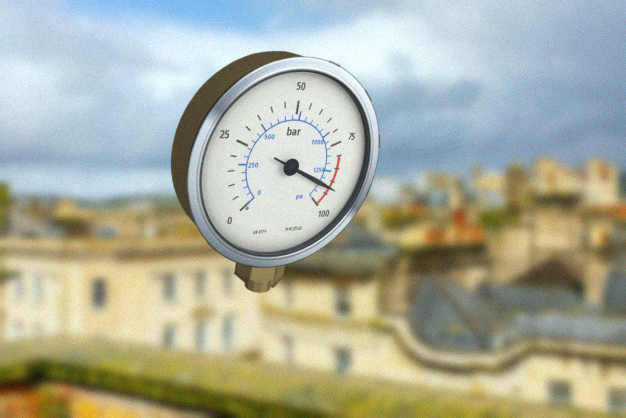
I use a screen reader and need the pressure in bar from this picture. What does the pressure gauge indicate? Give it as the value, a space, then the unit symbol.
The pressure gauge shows 92.5 bar
